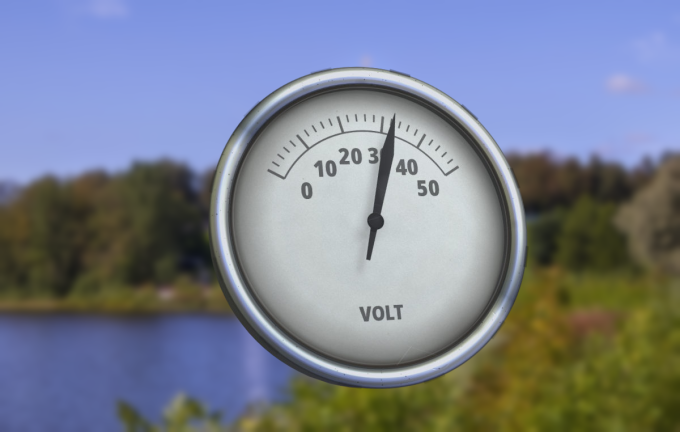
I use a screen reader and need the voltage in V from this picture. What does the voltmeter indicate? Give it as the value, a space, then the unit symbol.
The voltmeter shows 32 V
